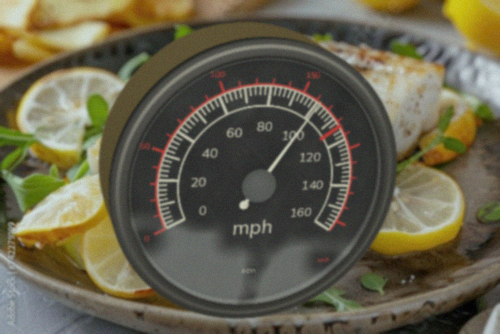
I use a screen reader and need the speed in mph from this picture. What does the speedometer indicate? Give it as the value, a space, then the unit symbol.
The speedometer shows 100 mph
